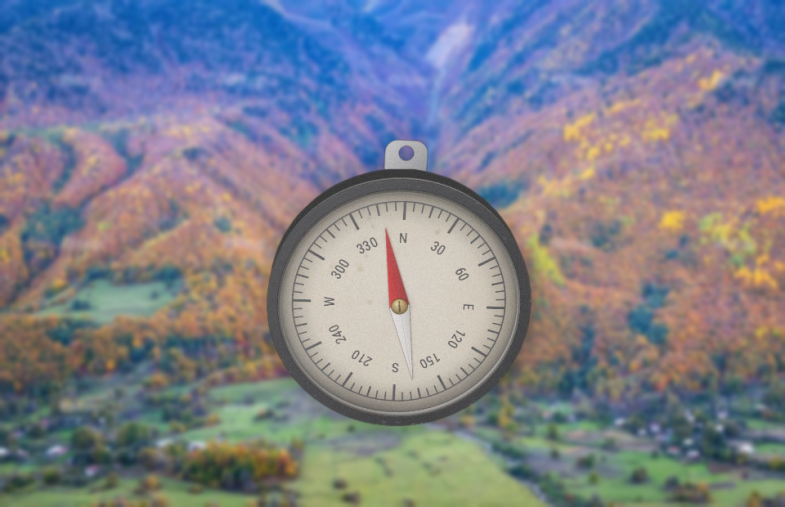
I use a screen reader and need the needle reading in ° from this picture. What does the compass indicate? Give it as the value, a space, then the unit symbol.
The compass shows 347.5 °
